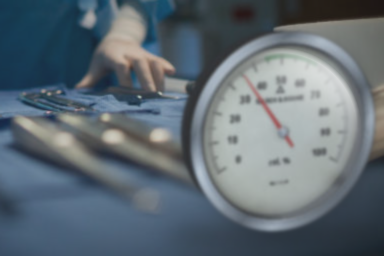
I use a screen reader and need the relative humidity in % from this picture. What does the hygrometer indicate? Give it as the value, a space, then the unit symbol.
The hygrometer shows 35 %
